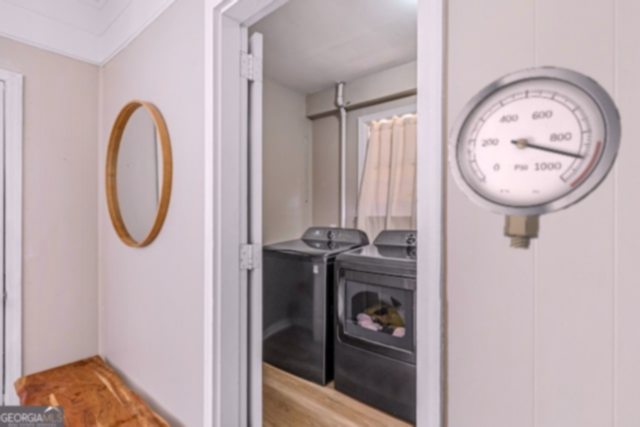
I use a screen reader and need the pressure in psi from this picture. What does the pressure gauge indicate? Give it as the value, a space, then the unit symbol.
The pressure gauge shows 900 psi
